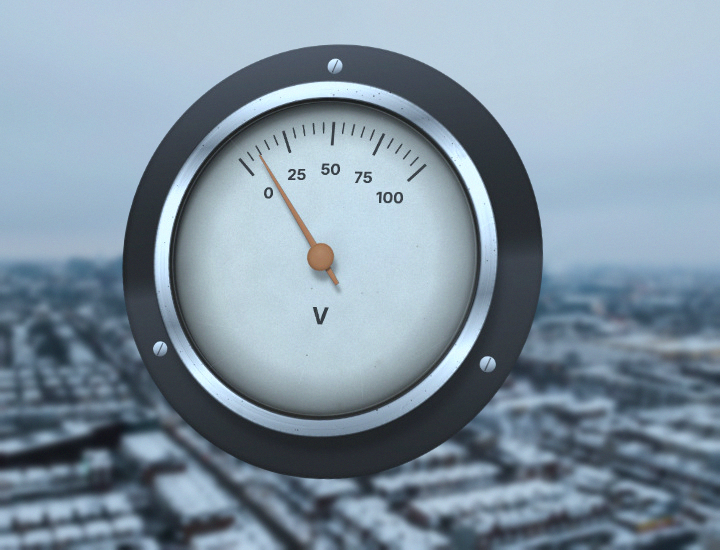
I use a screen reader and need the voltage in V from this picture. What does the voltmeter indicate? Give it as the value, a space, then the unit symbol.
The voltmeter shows 10 V
